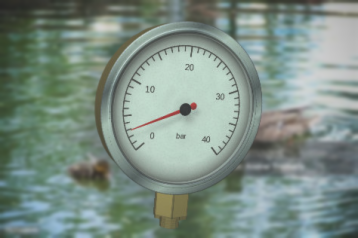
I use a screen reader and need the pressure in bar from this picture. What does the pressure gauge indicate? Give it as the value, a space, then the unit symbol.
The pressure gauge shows 3 bar
